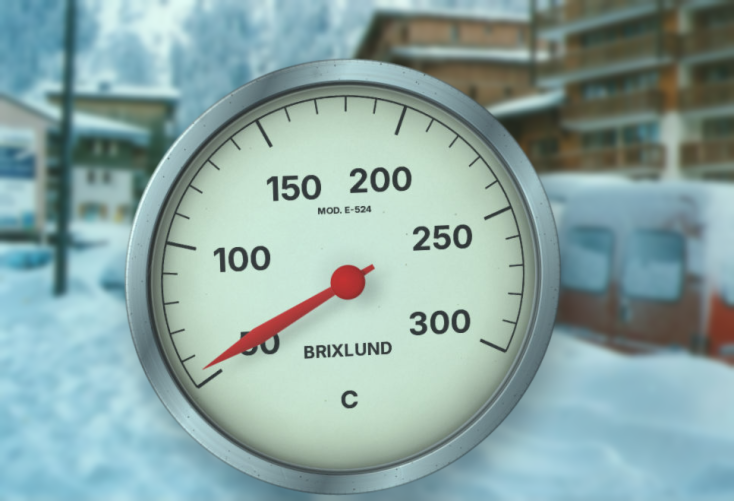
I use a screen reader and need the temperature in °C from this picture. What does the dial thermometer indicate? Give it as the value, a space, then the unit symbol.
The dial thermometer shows 55 °C
